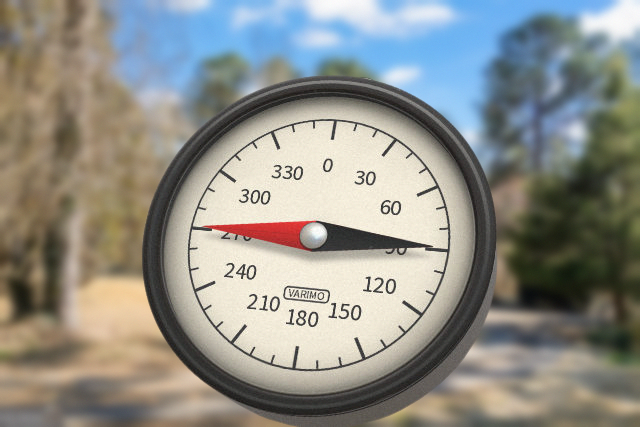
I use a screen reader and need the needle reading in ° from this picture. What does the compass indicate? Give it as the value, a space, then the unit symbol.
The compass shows 270 °
